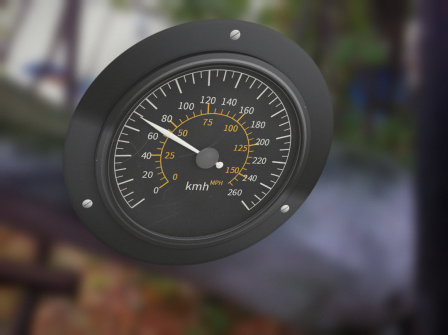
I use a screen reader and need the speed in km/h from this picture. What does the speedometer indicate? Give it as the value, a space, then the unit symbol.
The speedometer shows 70 km/h
